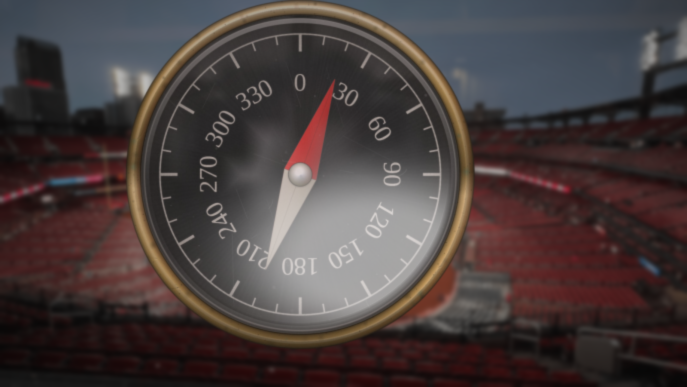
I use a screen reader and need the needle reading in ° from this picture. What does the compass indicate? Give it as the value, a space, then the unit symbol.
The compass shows 20 °
